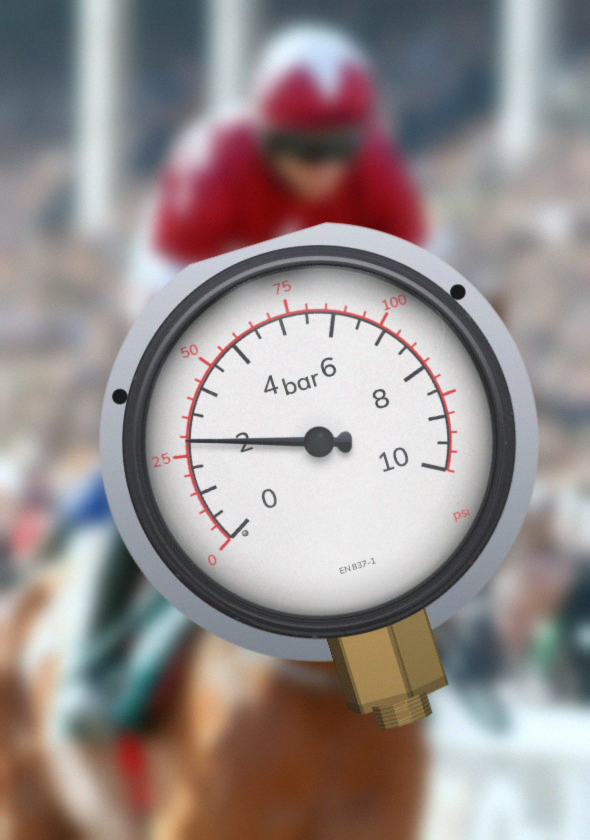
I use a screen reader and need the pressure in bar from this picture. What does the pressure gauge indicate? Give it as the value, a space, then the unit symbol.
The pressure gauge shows 2 bar
